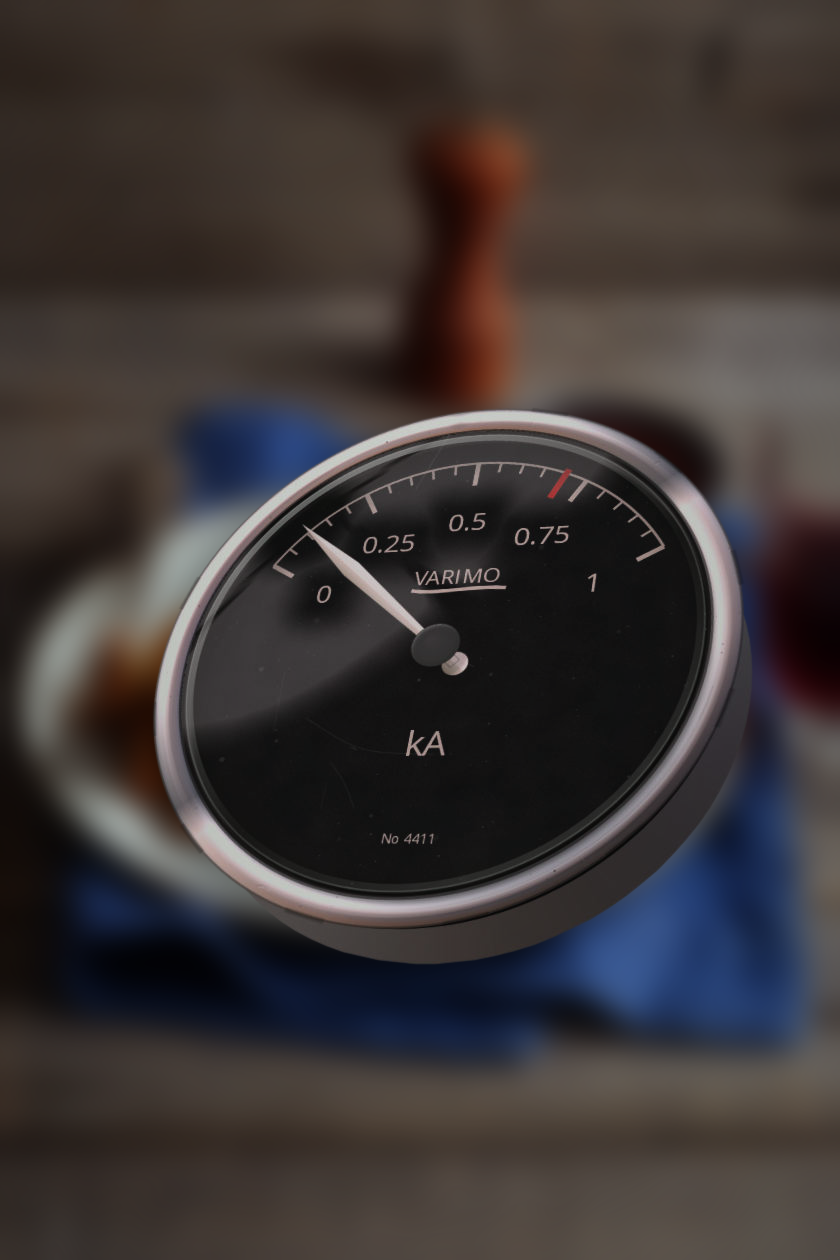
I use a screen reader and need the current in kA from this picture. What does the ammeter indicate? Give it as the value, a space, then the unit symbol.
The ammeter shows 0.1 kA
